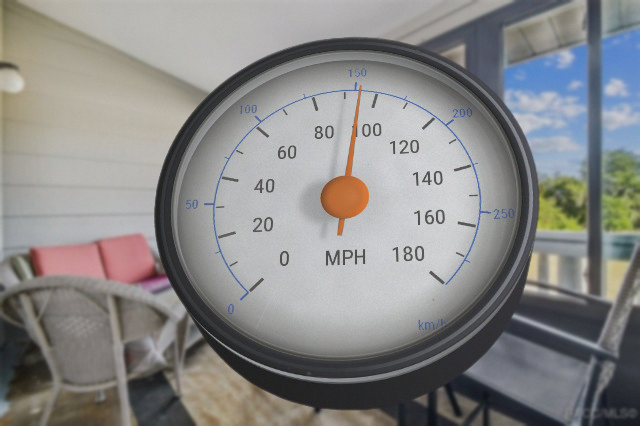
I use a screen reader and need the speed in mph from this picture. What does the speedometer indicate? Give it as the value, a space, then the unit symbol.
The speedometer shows 95 mph
